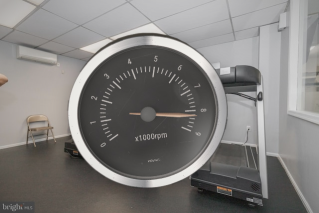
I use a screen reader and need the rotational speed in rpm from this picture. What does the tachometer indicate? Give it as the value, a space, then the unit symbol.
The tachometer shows 8200 rpm
